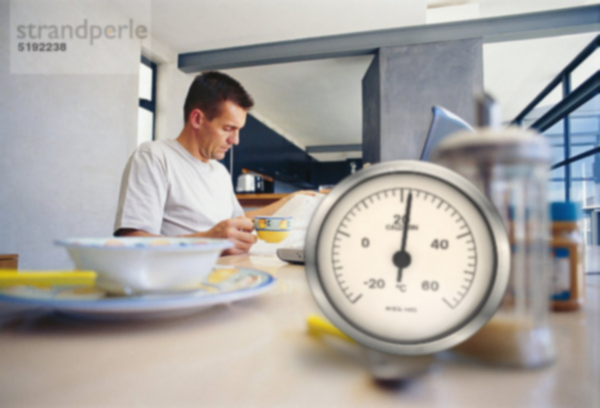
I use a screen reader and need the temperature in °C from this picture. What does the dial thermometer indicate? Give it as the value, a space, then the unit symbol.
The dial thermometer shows 22 °C
